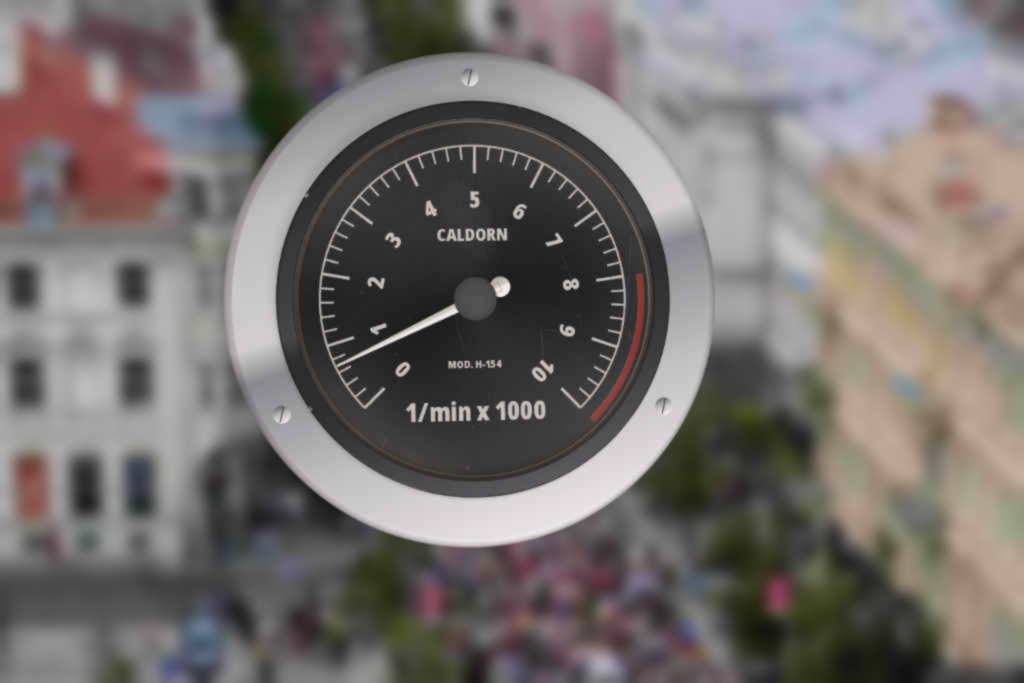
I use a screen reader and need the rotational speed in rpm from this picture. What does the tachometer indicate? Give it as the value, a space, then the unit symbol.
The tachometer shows 700 rpm
